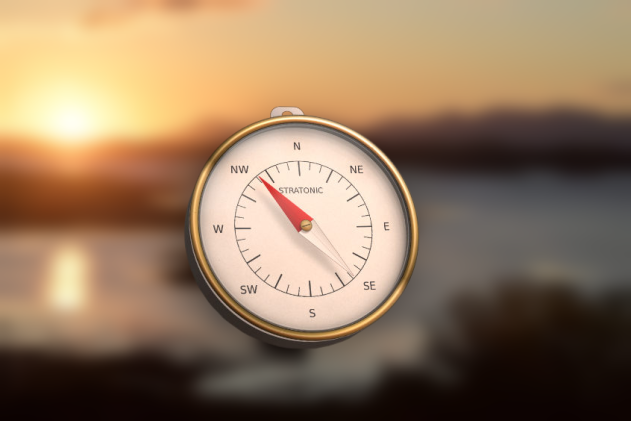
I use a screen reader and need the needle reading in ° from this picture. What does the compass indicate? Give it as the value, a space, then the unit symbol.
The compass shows 320 °
